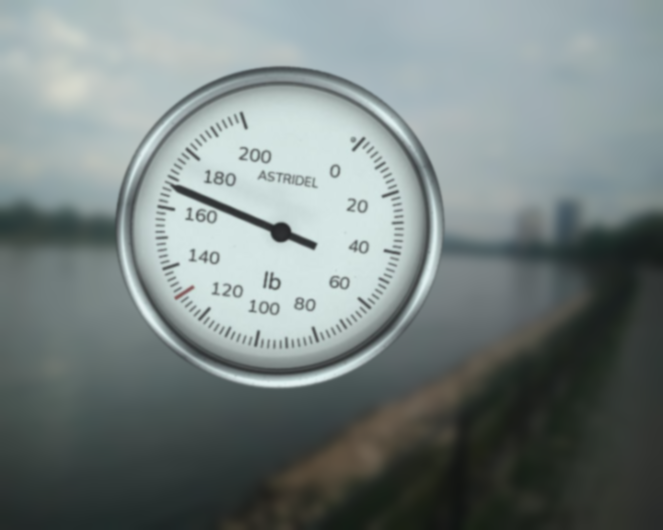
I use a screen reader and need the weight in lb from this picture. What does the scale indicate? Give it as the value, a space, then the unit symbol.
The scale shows 168 lb
